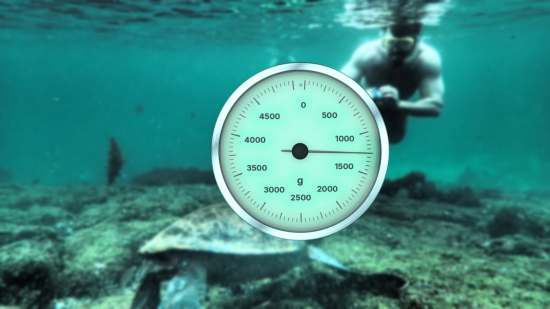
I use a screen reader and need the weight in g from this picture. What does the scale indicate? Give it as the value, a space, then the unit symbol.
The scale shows 1250 g
